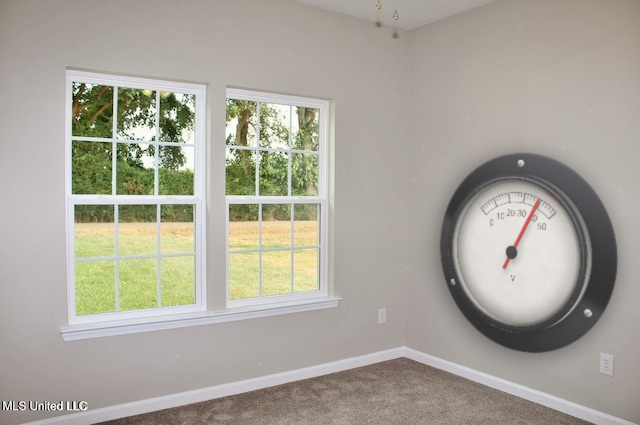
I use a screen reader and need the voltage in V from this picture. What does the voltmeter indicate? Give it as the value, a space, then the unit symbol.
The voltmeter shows 40 V
